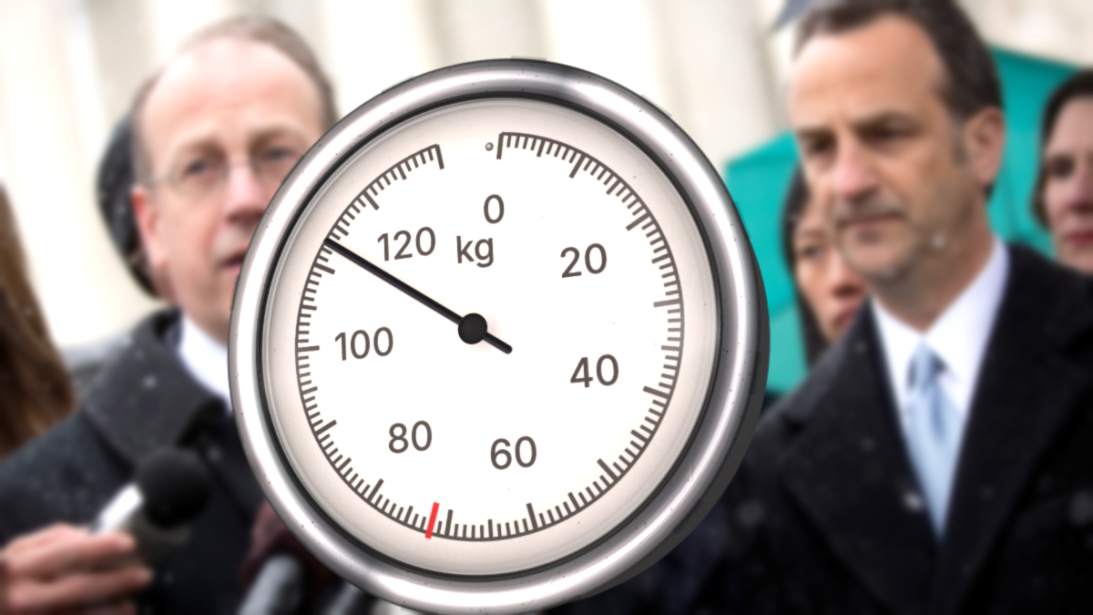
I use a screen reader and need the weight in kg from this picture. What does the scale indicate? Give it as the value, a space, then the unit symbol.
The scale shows 113 kg
